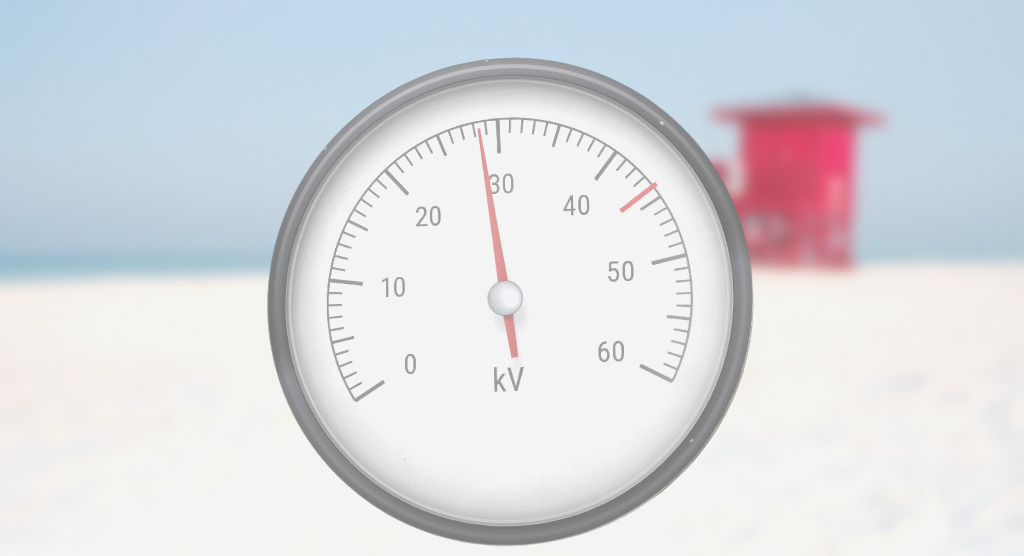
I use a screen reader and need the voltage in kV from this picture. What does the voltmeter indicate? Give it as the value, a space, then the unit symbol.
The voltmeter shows 28.5 kV
